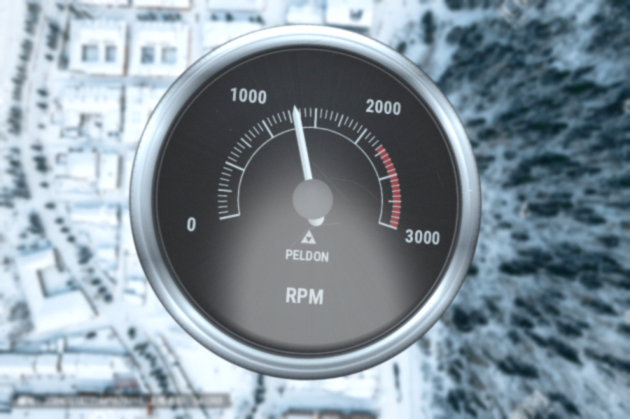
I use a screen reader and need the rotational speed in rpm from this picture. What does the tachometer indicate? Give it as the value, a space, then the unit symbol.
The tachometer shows 1300 rpm
